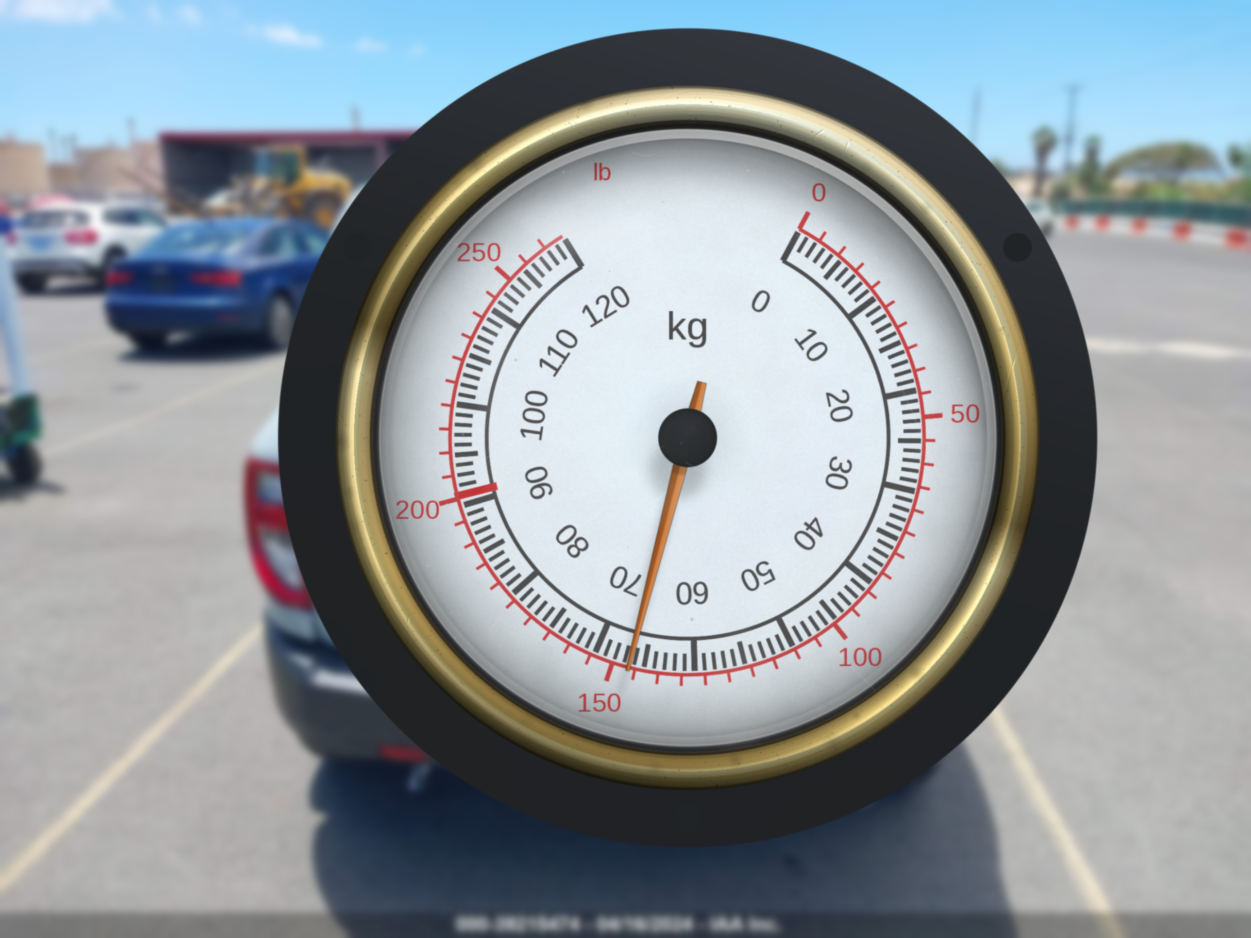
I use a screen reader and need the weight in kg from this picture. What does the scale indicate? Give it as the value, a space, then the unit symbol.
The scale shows 66.5 kg
